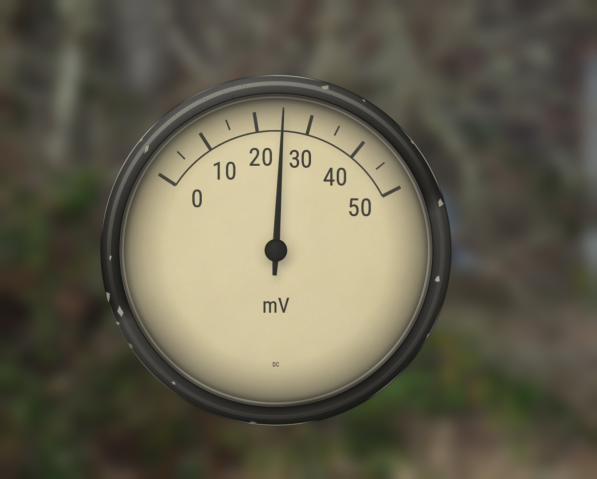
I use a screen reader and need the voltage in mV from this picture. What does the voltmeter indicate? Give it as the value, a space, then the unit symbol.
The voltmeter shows 25 mV
